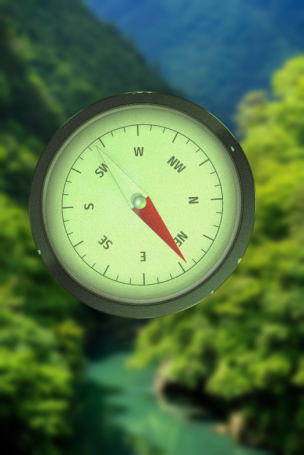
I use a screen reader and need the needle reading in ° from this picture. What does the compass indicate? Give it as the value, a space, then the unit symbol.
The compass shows 55 °
